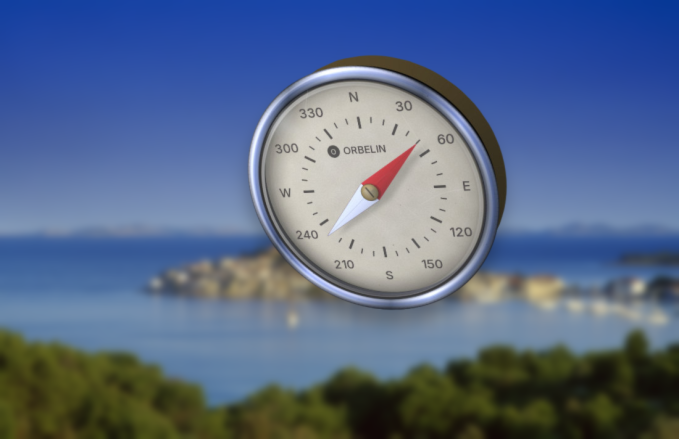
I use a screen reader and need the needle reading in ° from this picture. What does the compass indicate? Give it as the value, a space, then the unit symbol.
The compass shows 50 °
